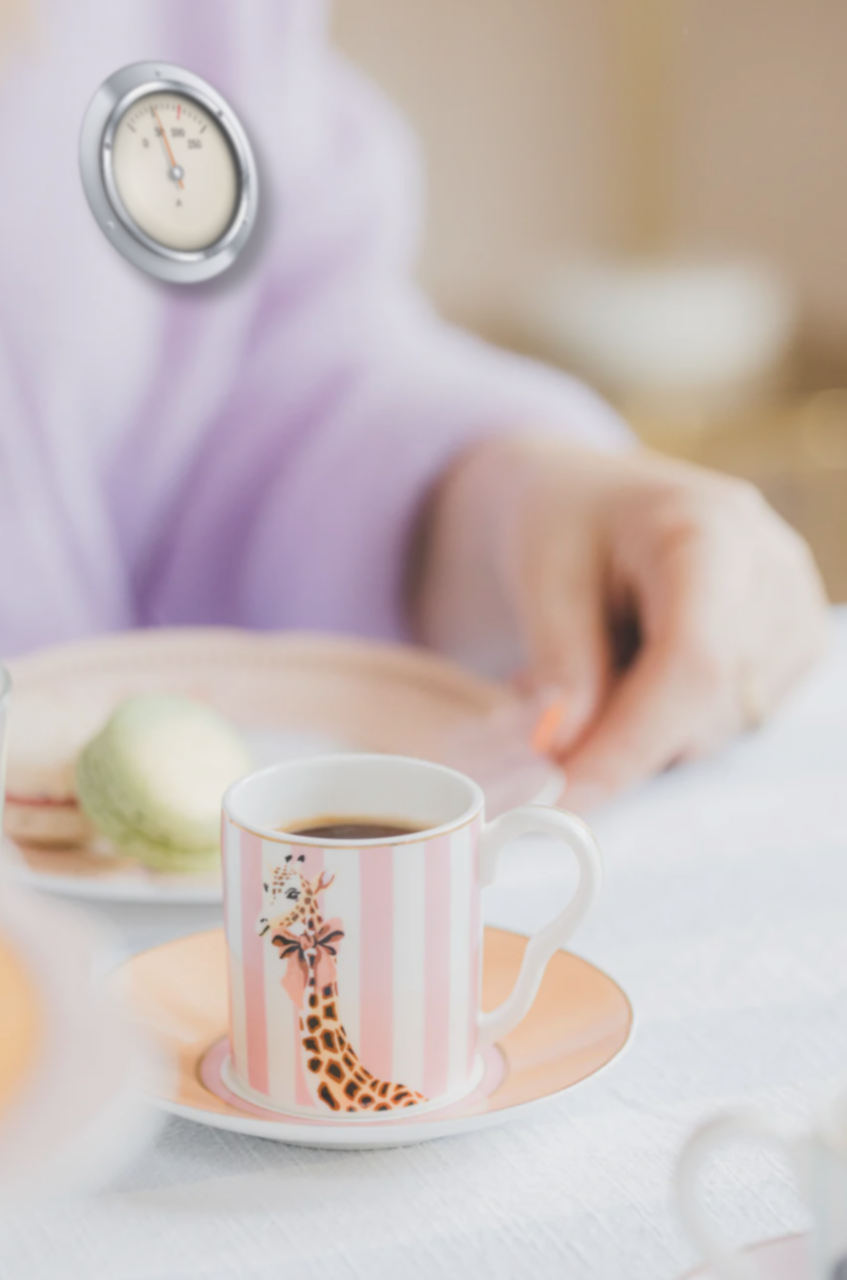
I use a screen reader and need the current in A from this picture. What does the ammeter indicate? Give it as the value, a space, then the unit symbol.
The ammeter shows 50 A
